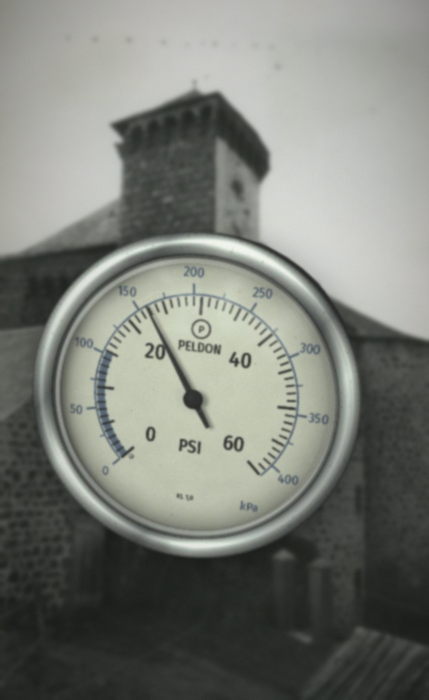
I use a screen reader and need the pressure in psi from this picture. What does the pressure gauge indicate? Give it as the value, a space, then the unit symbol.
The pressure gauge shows 23 psi
